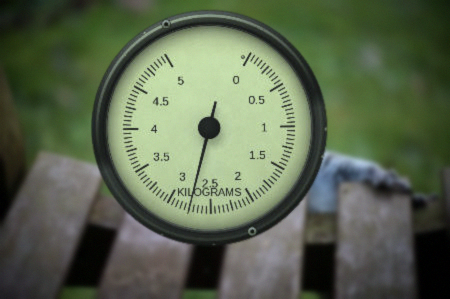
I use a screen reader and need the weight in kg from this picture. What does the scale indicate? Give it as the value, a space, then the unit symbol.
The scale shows 2.75 kg
